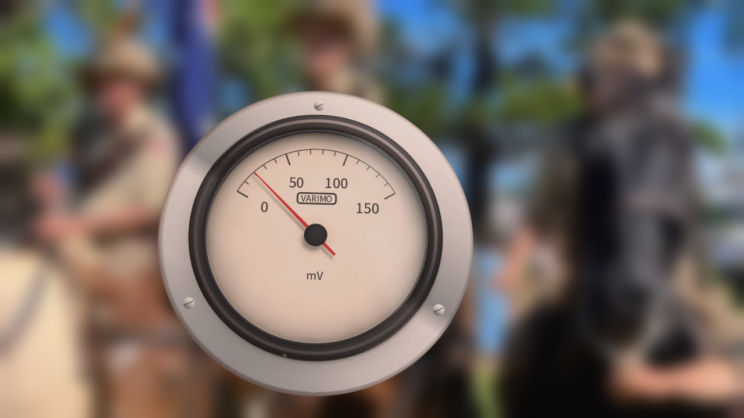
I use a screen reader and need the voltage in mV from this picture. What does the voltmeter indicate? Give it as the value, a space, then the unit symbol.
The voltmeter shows 20 mV
